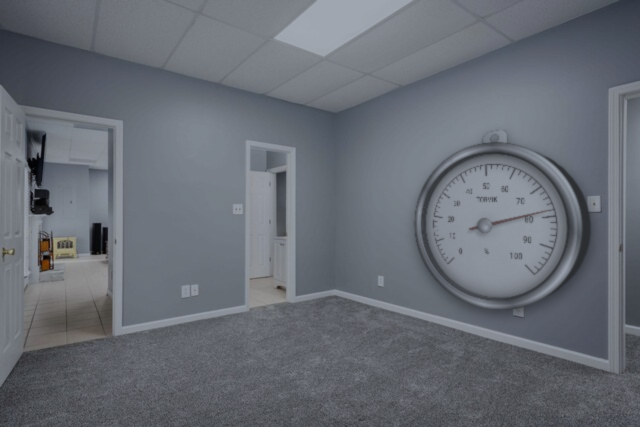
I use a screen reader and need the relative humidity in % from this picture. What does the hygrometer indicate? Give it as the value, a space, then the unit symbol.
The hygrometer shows 78 %
